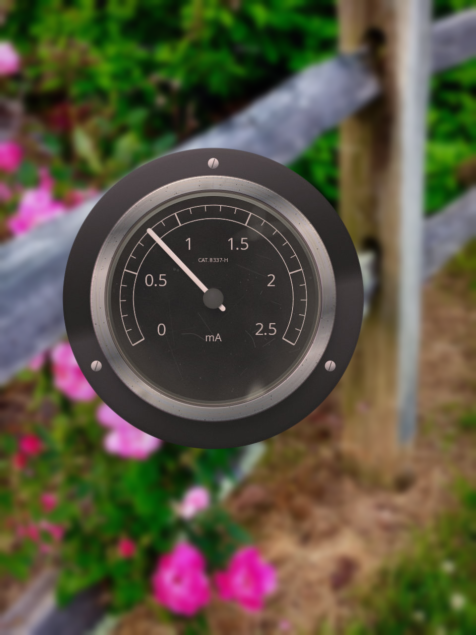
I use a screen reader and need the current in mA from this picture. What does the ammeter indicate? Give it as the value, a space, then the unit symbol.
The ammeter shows 0.8 mA
